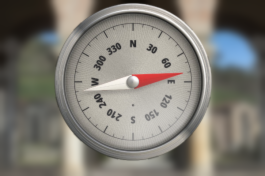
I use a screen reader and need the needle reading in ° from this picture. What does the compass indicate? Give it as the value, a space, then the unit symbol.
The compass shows 80 °
